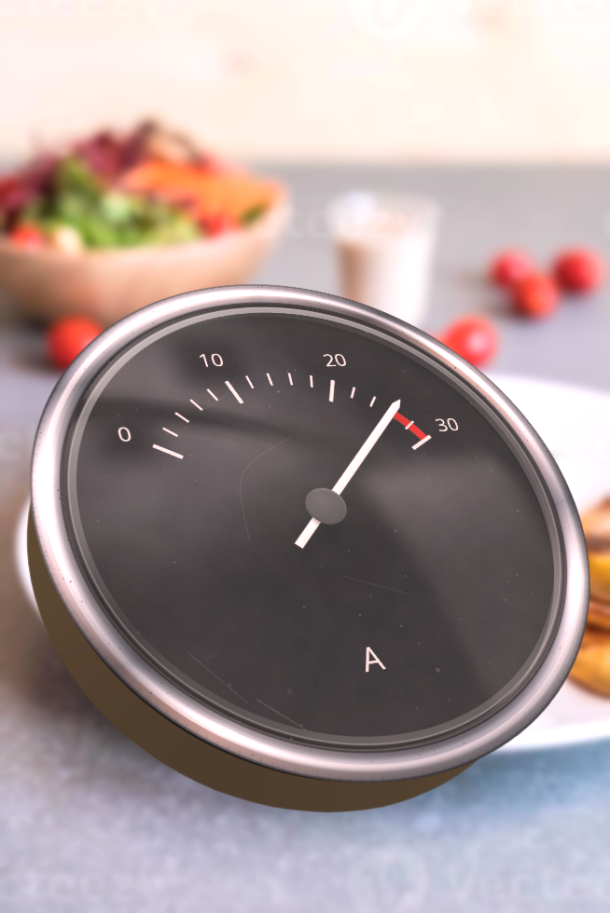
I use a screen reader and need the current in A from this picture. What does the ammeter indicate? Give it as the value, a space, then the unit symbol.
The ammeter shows 26 A
